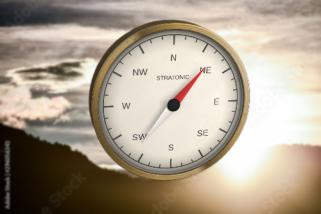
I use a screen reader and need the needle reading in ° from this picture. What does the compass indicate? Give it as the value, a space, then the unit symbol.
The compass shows 40 °
